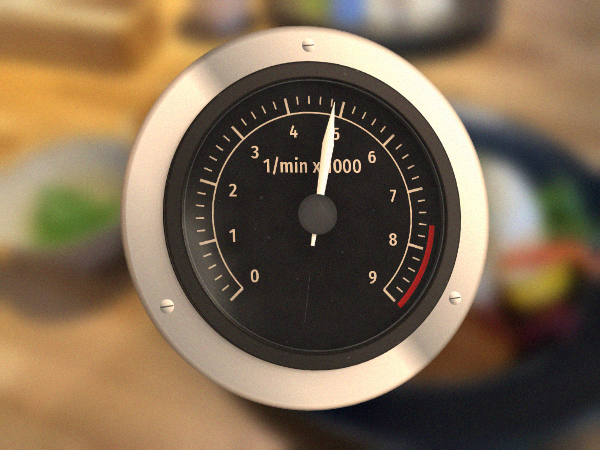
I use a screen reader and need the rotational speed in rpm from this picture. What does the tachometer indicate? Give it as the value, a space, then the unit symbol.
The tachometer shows 4800 rpm
